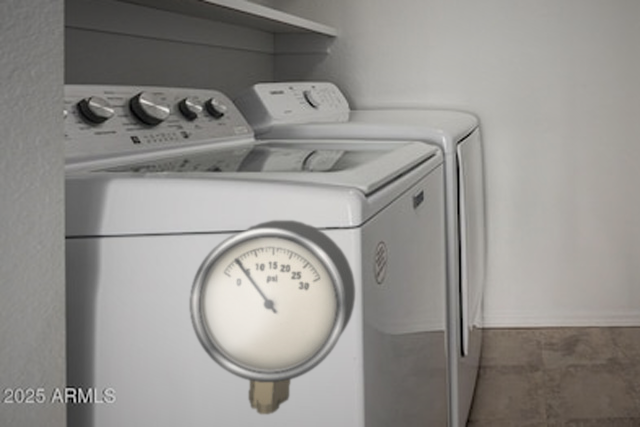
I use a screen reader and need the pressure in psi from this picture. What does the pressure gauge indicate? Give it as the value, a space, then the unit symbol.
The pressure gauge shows 5 psi
